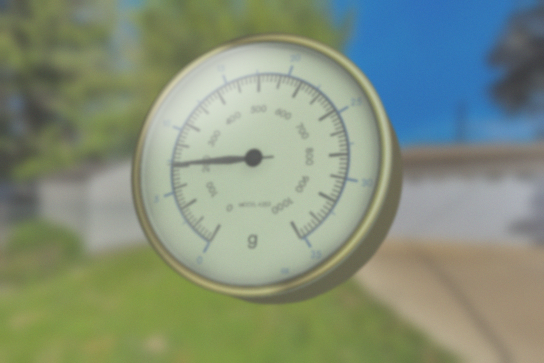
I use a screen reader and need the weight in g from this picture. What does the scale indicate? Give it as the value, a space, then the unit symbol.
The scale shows 200 g
